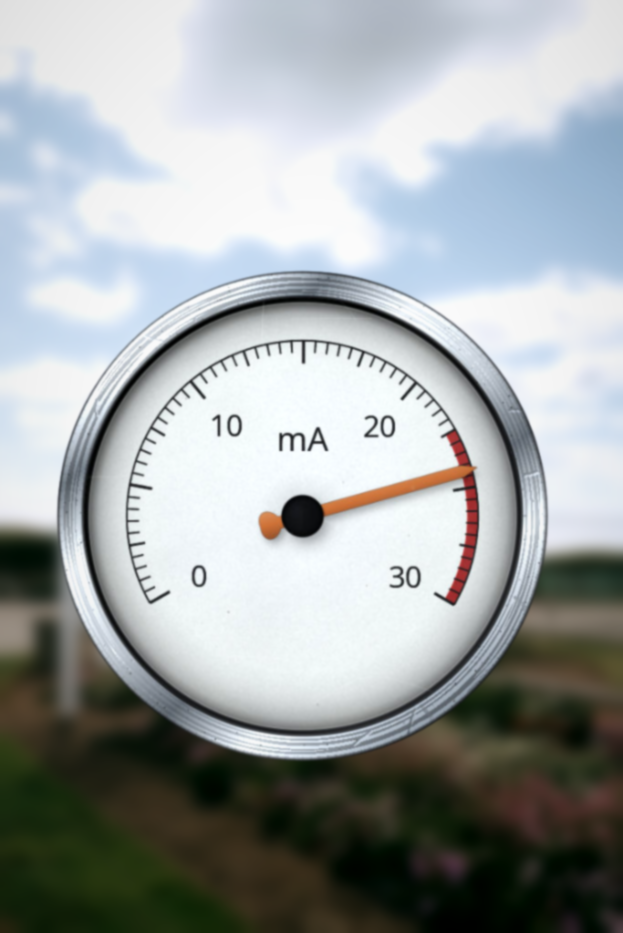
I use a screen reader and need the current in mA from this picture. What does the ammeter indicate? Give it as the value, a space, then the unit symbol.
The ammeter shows 24.25 mA
